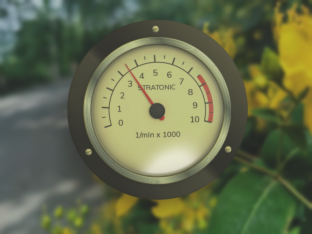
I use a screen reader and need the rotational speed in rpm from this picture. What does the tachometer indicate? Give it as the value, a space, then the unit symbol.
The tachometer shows 3500 rpm
